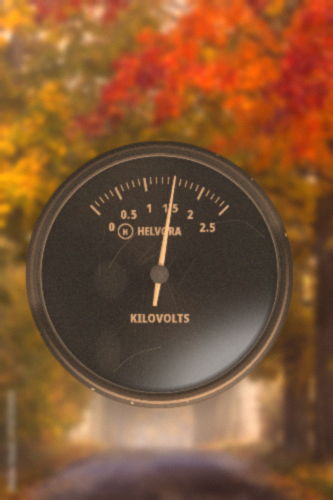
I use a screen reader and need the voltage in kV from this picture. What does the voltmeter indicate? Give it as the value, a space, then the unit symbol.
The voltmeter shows 1.5 kV
